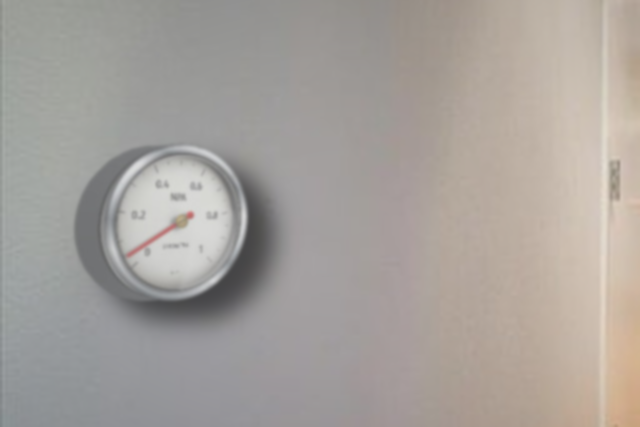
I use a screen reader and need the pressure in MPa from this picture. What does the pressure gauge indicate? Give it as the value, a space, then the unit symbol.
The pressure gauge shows 0.05 MPa
